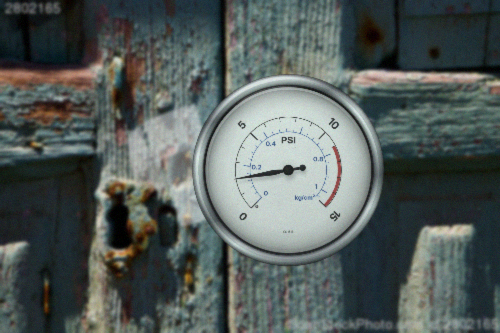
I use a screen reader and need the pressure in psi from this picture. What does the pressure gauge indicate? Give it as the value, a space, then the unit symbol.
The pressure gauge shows 2 psi
